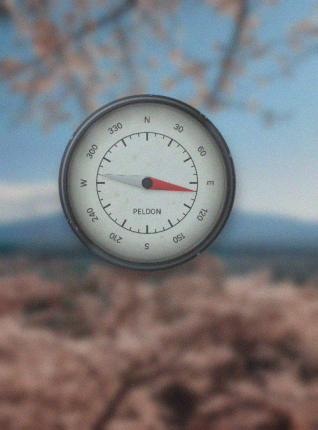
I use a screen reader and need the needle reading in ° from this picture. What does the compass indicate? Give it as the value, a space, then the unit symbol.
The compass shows 100 °
